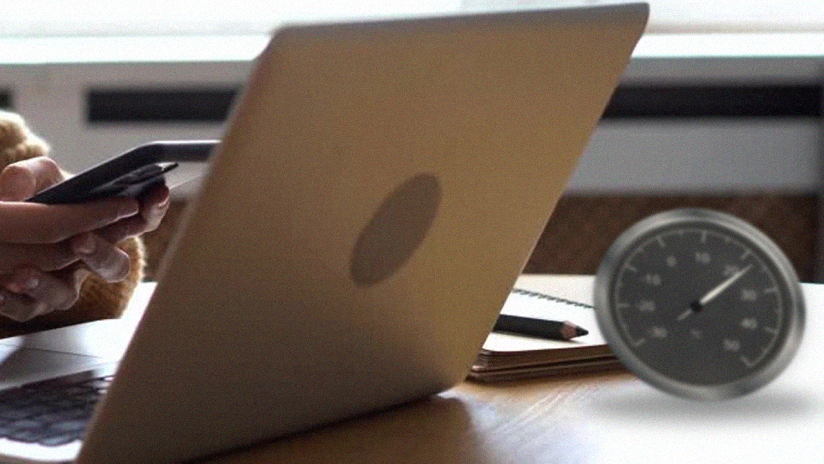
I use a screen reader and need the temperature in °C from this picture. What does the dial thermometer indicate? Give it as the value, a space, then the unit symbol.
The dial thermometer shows 22.5 °C
